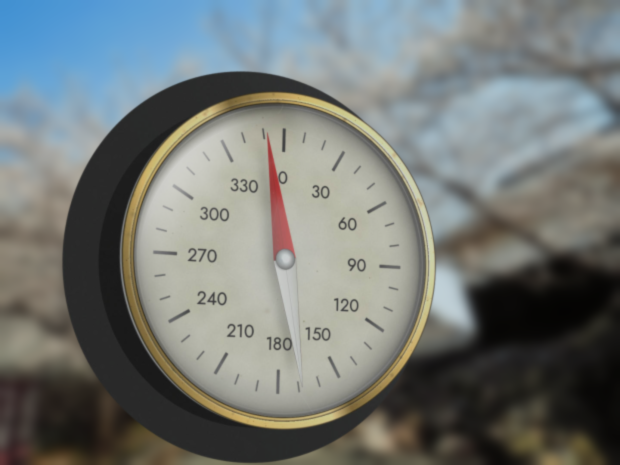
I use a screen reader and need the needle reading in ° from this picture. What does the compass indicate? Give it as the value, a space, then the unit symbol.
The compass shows 350 °
